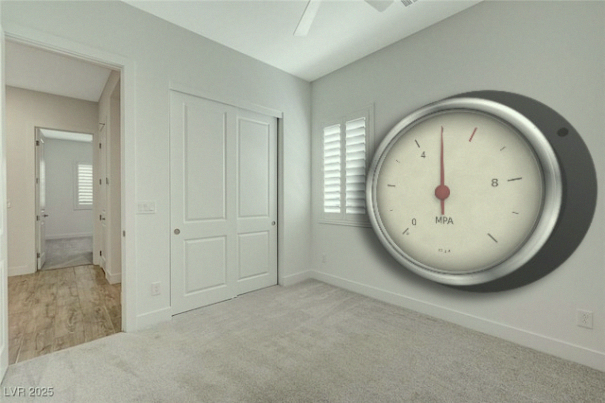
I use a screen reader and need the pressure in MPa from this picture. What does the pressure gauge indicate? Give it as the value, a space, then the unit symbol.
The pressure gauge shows 5 MPa
